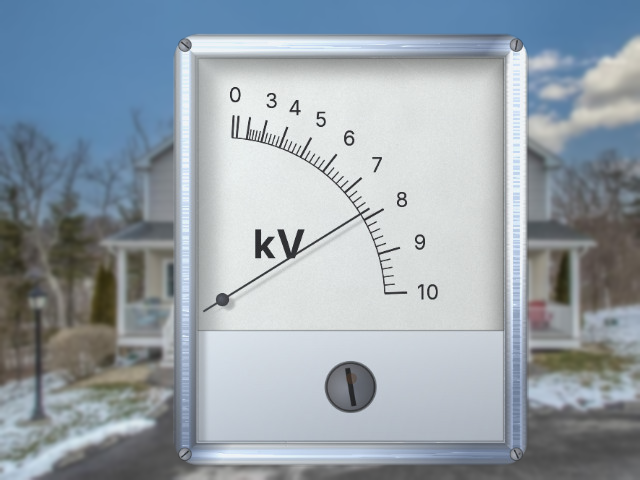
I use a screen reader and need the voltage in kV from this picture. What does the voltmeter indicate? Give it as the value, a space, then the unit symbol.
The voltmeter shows 7.8 kV
